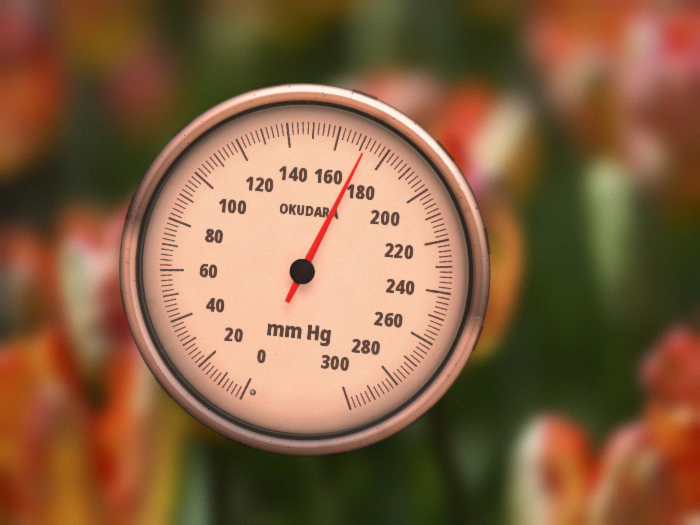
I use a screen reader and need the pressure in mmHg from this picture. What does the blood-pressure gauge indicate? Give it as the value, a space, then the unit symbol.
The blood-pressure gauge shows 172 mmHg
